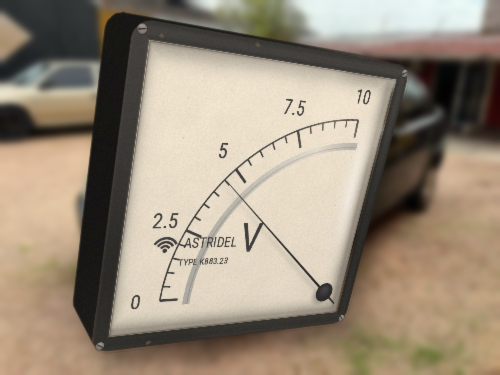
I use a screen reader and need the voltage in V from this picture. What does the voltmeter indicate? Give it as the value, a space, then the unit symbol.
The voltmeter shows 4.5 V
